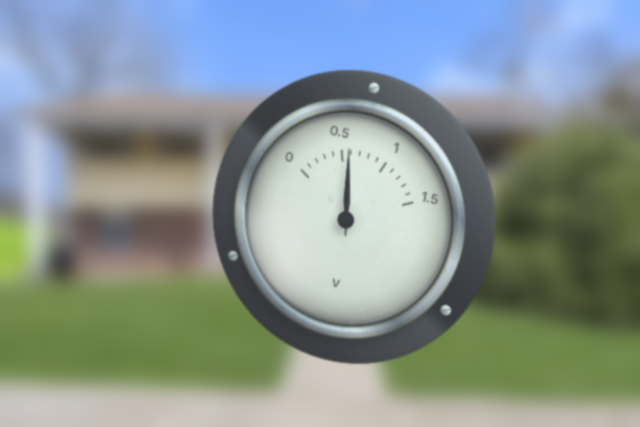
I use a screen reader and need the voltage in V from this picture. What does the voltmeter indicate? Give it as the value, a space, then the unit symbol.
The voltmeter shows 0.6 V
